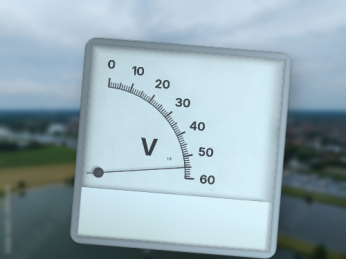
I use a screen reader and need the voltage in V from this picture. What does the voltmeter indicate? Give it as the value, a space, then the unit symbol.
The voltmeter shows 55 V
